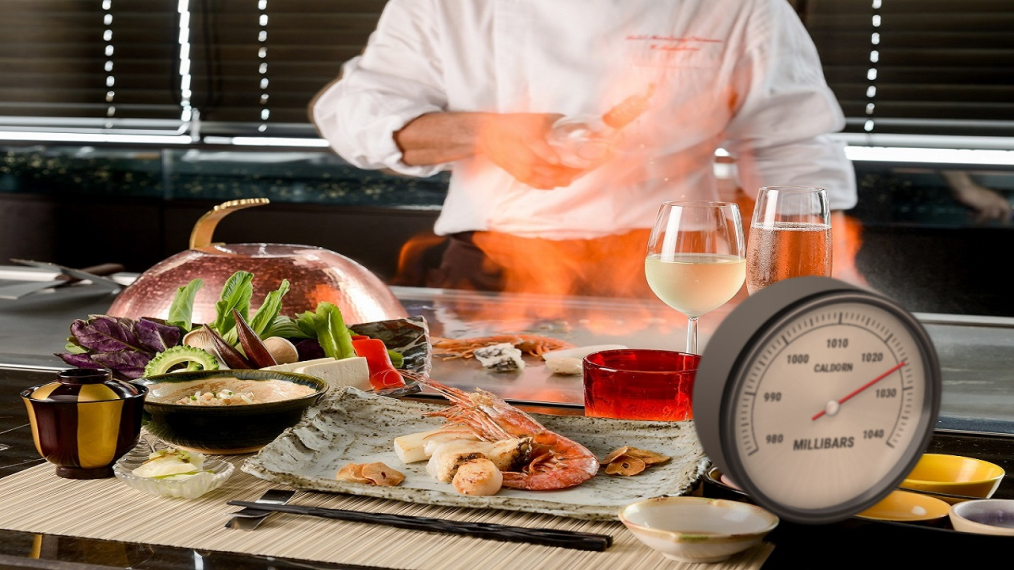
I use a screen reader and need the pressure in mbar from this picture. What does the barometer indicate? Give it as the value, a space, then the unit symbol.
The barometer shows 1025 mbar
